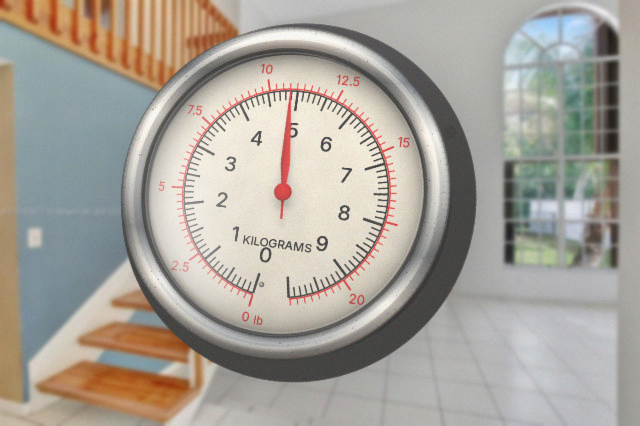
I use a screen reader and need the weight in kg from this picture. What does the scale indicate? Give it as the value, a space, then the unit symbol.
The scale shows 4.9 kg
